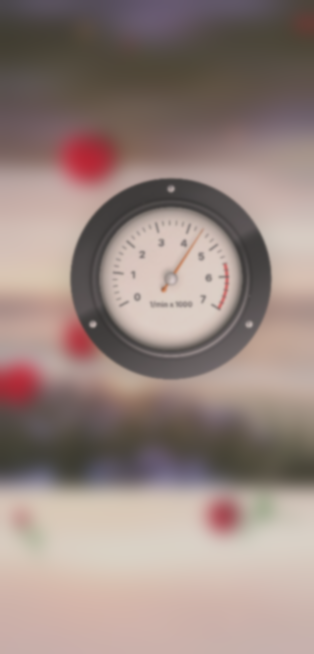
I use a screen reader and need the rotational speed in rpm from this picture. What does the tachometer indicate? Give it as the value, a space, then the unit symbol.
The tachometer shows 4400 rpm
